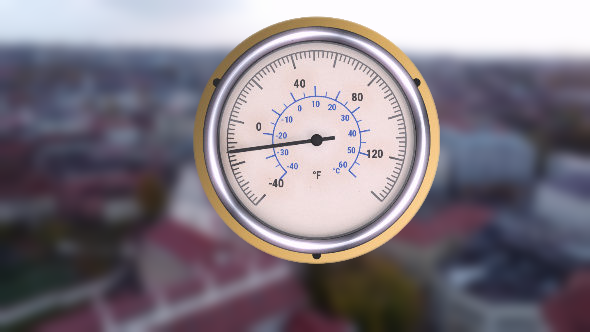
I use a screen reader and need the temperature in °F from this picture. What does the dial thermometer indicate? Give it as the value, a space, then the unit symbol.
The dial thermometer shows -14 °F
